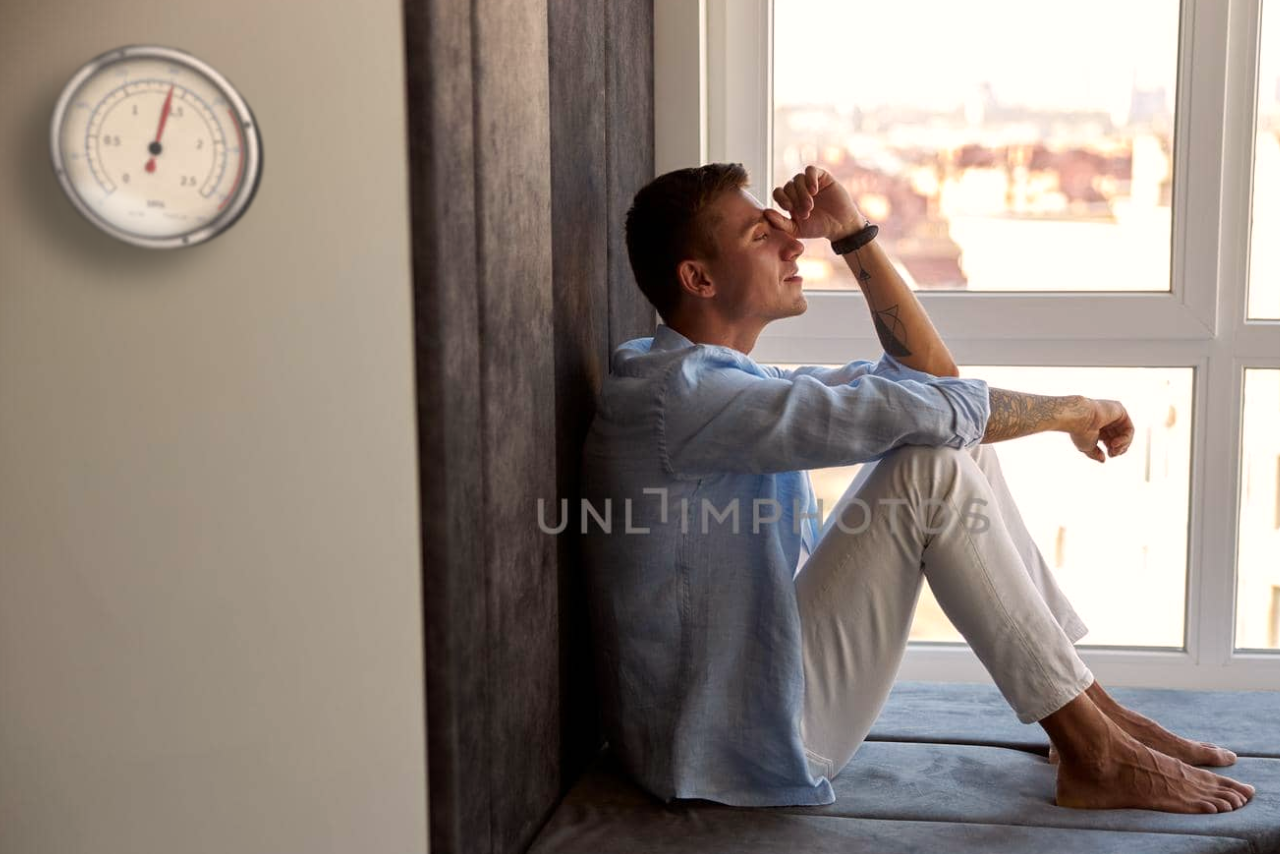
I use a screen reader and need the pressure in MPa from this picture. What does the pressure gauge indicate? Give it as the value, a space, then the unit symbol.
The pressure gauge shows 1.4 MPa
